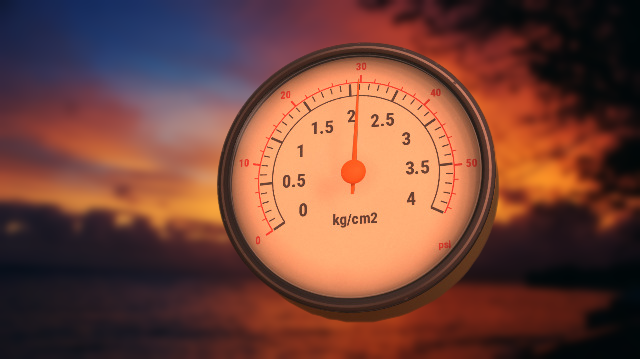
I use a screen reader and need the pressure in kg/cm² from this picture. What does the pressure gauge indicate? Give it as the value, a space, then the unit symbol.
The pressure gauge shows 2.1 kg/cm²
